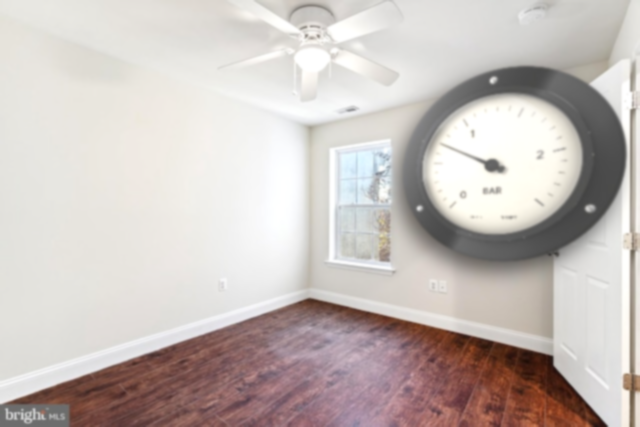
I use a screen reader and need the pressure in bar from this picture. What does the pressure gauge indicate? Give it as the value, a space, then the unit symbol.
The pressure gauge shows 0.7 bar
